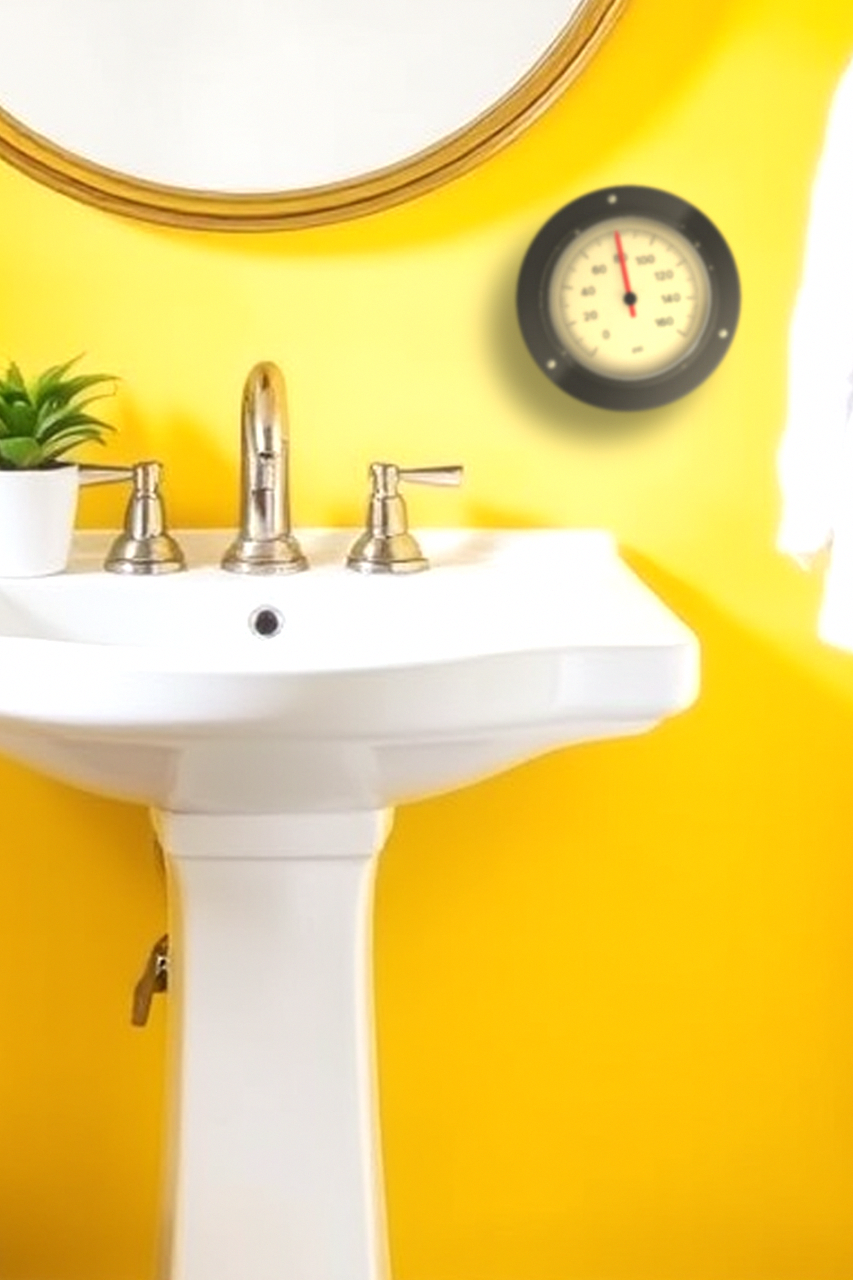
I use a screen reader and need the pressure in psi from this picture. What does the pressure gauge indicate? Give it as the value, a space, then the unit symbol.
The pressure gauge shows 80 psi
